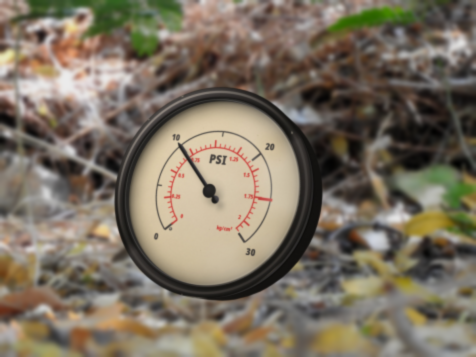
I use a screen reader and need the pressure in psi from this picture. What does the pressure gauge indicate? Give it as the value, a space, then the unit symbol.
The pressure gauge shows 10 psi
